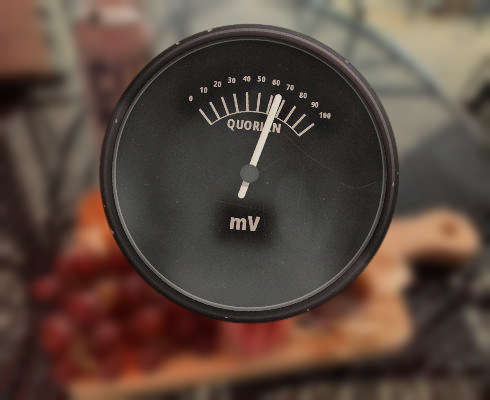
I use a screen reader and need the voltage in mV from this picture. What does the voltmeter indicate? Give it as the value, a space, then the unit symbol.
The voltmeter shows 65 mV
